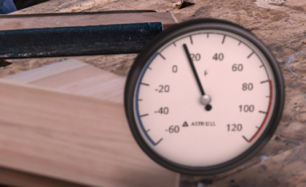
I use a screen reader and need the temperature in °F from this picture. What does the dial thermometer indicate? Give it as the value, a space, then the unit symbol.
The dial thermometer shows 15 °F
